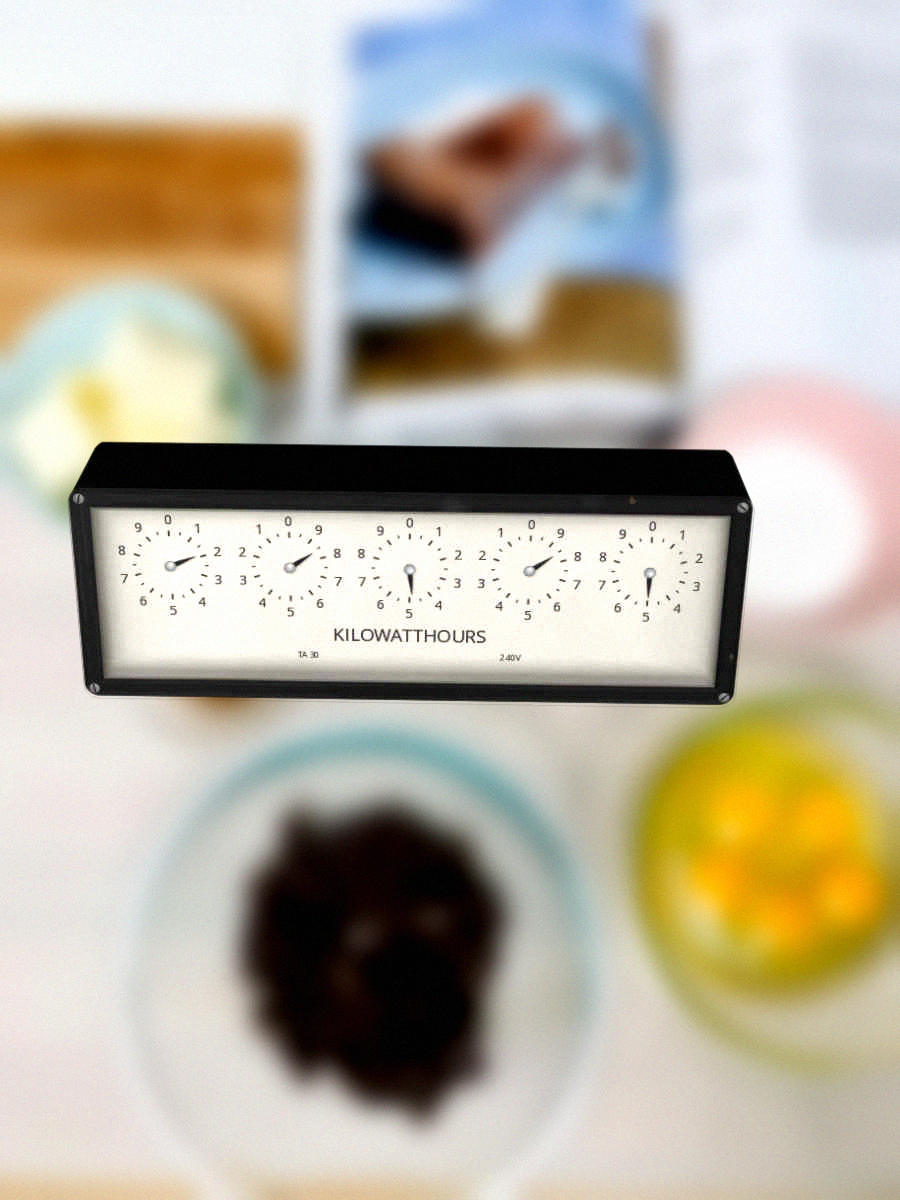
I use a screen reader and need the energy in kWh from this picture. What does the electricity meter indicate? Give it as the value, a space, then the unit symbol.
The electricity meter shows 18485 kWh
